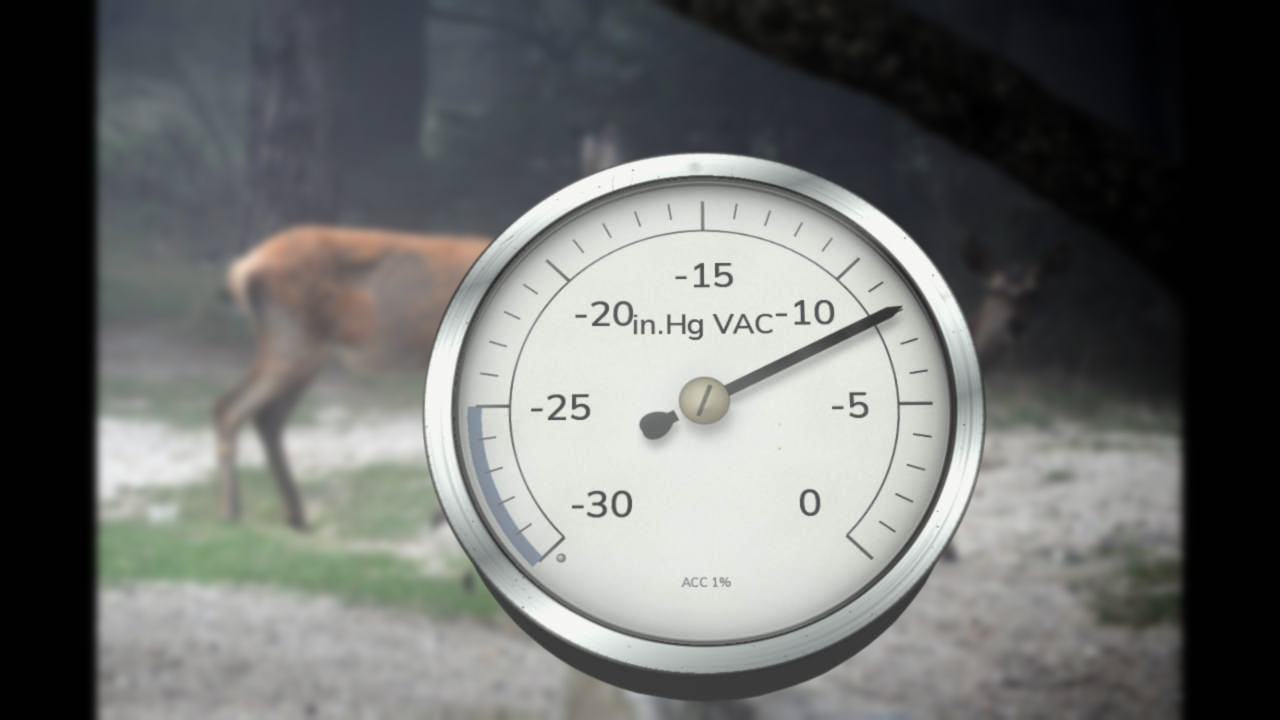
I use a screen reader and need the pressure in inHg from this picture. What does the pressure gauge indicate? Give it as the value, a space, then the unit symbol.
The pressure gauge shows -8 inHg
